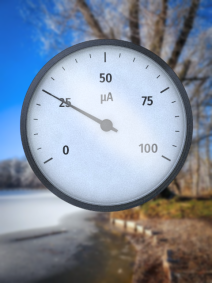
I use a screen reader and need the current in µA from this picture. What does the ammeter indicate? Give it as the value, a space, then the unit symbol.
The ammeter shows 25 µA
